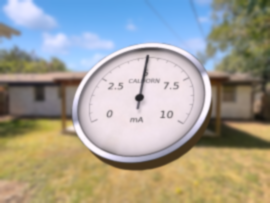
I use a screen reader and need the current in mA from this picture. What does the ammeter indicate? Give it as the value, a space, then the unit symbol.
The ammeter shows 5 mA
